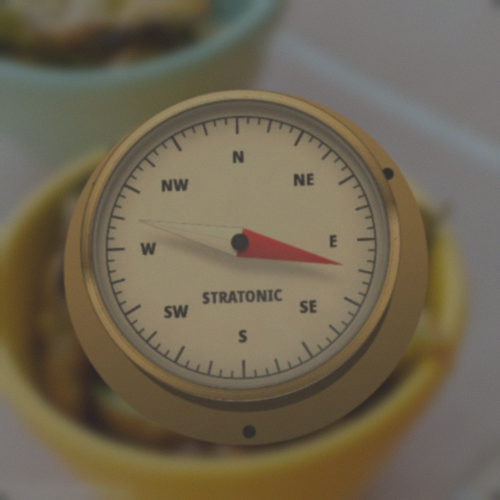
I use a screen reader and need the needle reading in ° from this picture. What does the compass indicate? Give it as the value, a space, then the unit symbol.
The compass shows 105 °
